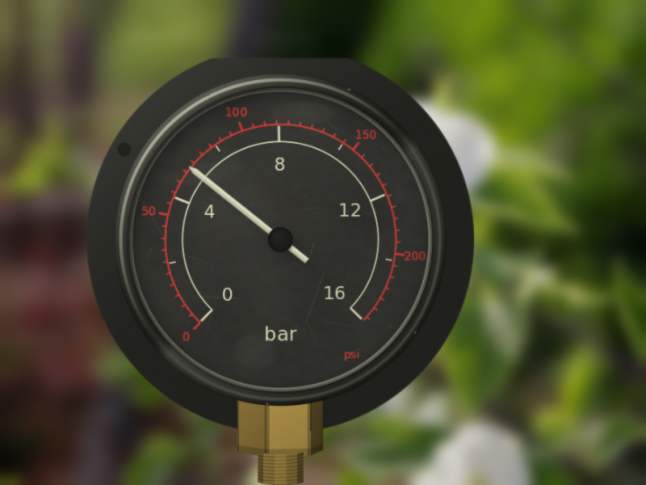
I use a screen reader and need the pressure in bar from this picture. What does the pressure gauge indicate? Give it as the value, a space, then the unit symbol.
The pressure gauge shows 5 bar
